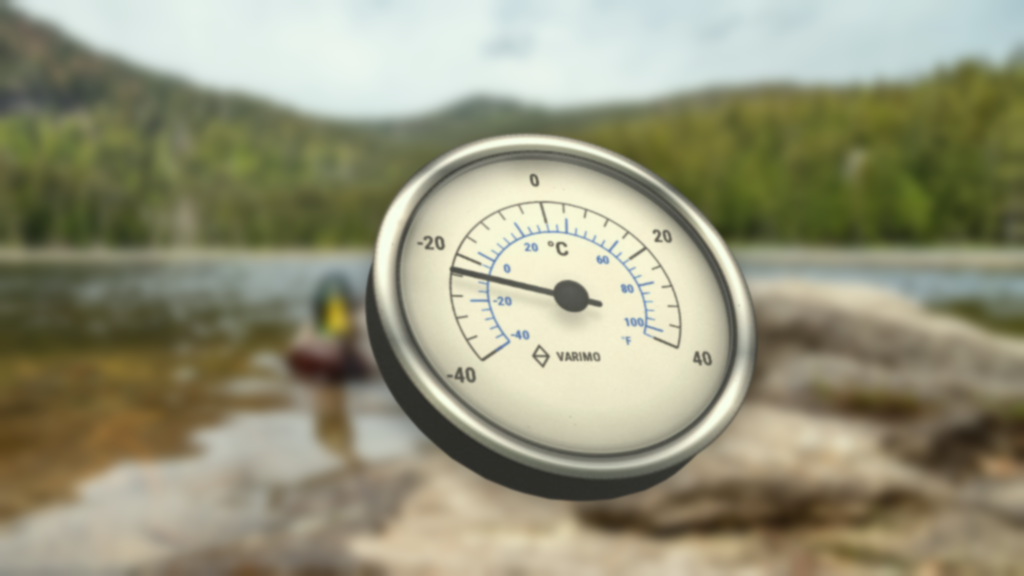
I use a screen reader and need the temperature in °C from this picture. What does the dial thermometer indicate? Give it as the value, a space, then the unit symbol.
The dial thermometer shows -24 °C
